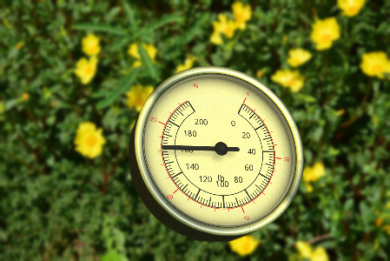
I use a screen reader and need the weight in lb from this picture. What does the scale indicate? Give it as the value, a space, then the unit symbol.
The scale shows 160 lb
